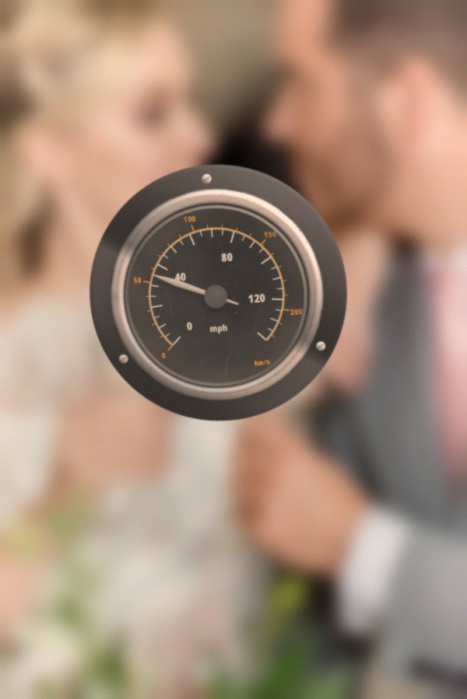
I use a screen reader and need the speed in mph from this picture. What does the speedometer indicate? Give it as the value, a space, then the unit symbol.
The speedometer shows 35 mph
